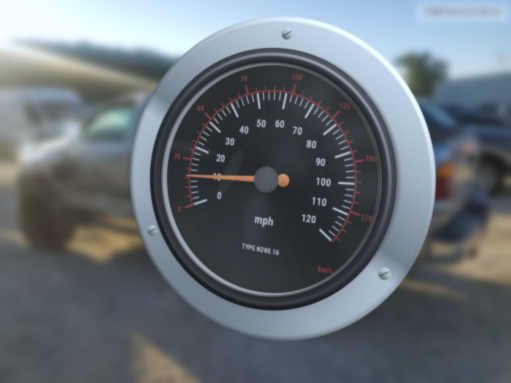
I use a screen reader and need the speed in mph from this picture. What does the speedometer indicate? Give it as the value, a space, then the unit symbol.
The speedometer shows 10 mph
